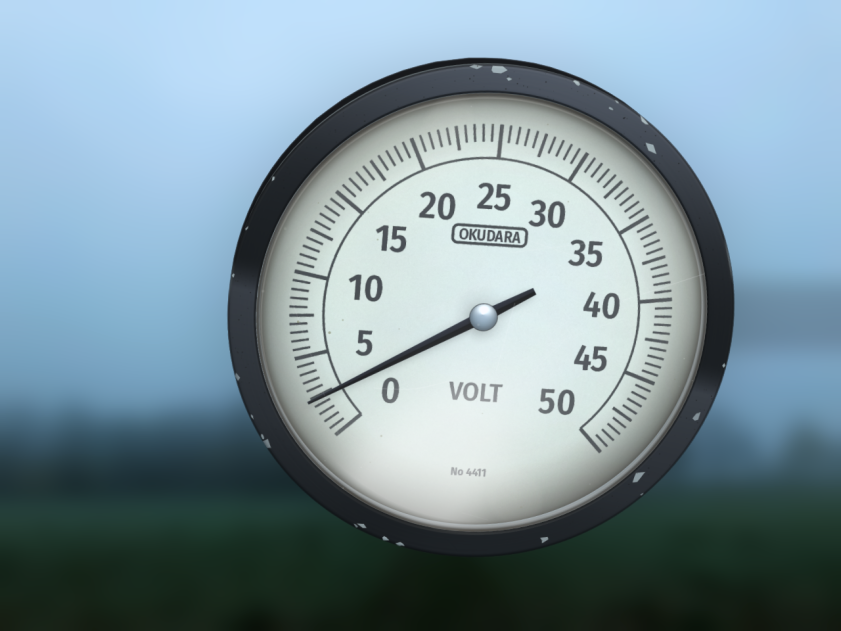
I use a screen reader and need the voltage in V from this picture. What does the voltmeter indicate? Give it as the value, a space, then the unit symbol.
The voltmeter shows 2.5 V
